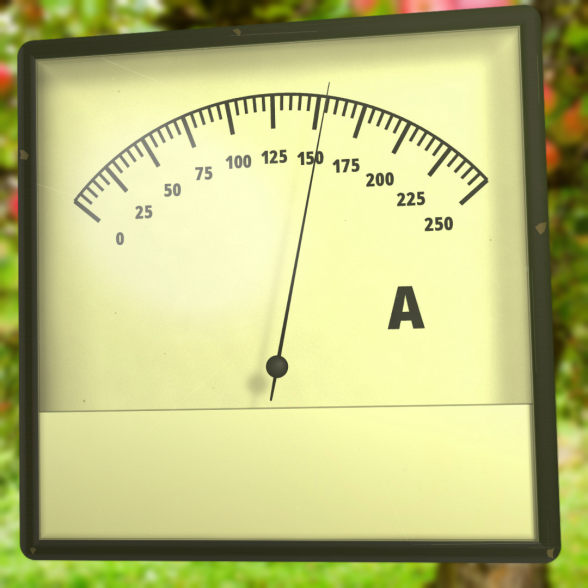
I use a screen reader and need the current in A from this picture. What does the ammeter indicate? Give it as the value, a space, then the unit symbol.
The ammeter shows 155 A
